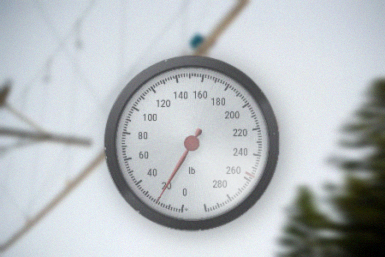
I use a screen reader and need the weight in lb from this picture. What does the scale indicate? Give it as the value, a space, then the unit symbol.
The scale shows 20 lb
